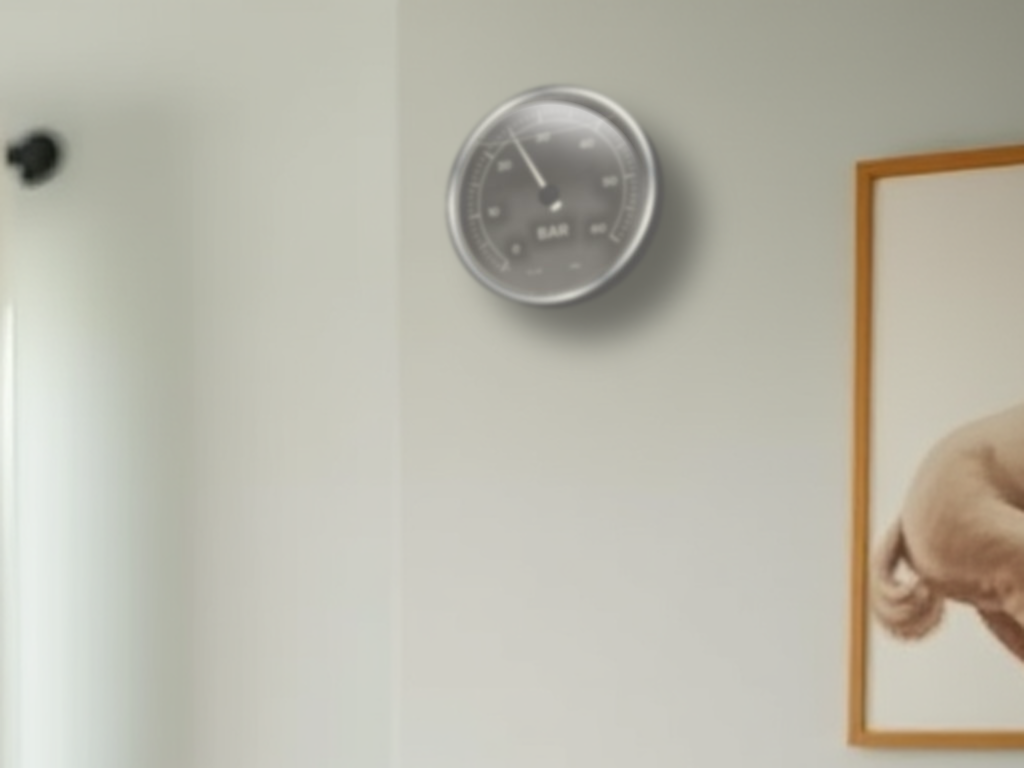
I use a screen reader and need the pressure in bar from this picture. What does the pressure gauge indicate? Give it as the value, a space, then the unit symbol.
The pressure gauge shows 25 bar
